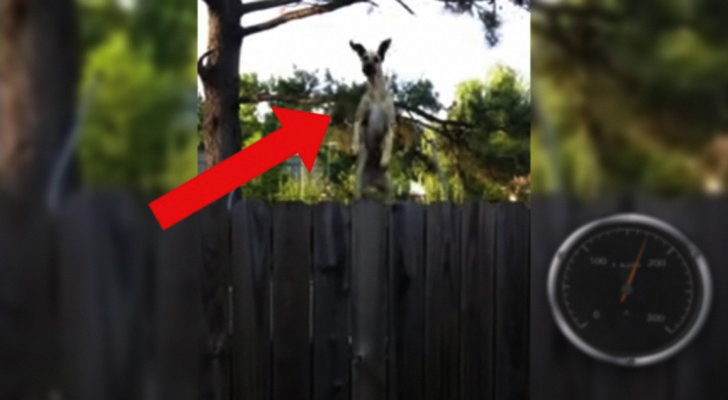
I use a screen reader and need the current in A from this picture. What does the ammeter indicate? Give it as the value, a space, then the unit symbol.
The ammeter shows 170 A
